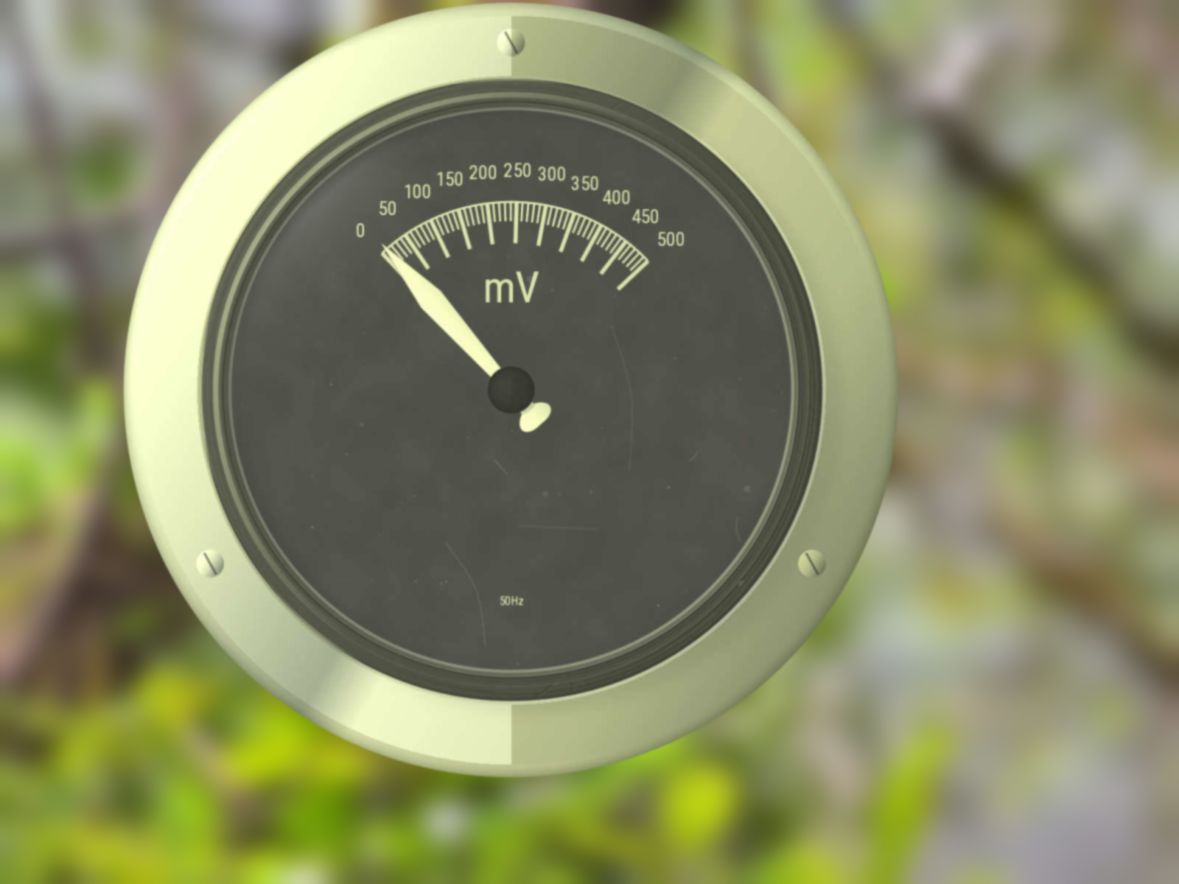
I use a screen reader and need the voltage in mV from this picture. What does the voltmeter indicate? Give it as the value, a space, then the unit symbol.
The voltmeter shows 10 mV
